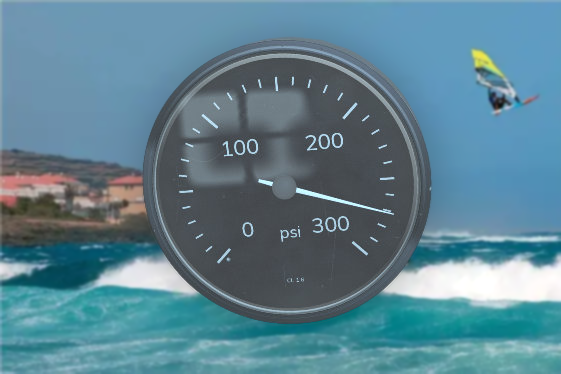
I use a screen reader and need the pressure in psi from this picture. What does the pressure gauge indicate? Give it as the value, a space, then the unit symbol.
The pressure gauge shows 270 psi
